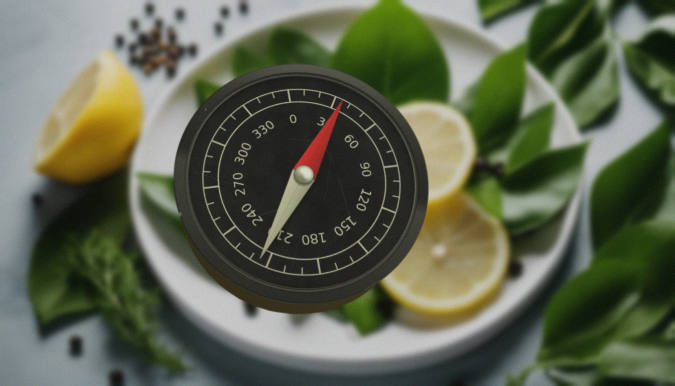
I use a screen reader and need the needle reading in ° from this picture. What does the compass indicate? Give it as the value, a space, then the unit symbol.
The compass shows 35 °
